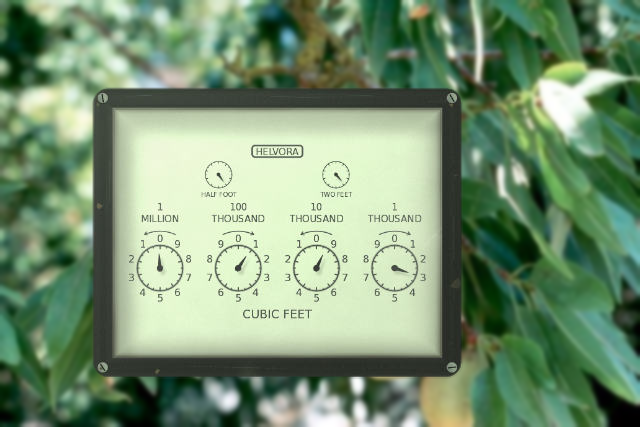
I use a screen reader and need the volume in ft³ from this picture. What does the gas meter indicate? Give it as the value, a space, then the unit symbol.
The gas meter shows 9300 ft³
